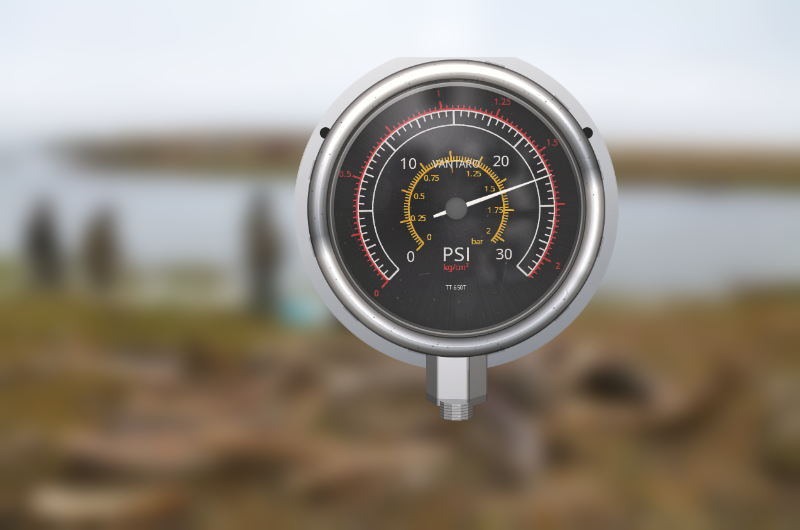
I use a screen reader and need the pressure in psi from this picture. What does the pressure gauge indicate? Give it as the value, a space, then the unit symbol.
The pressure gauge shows 23 psi
